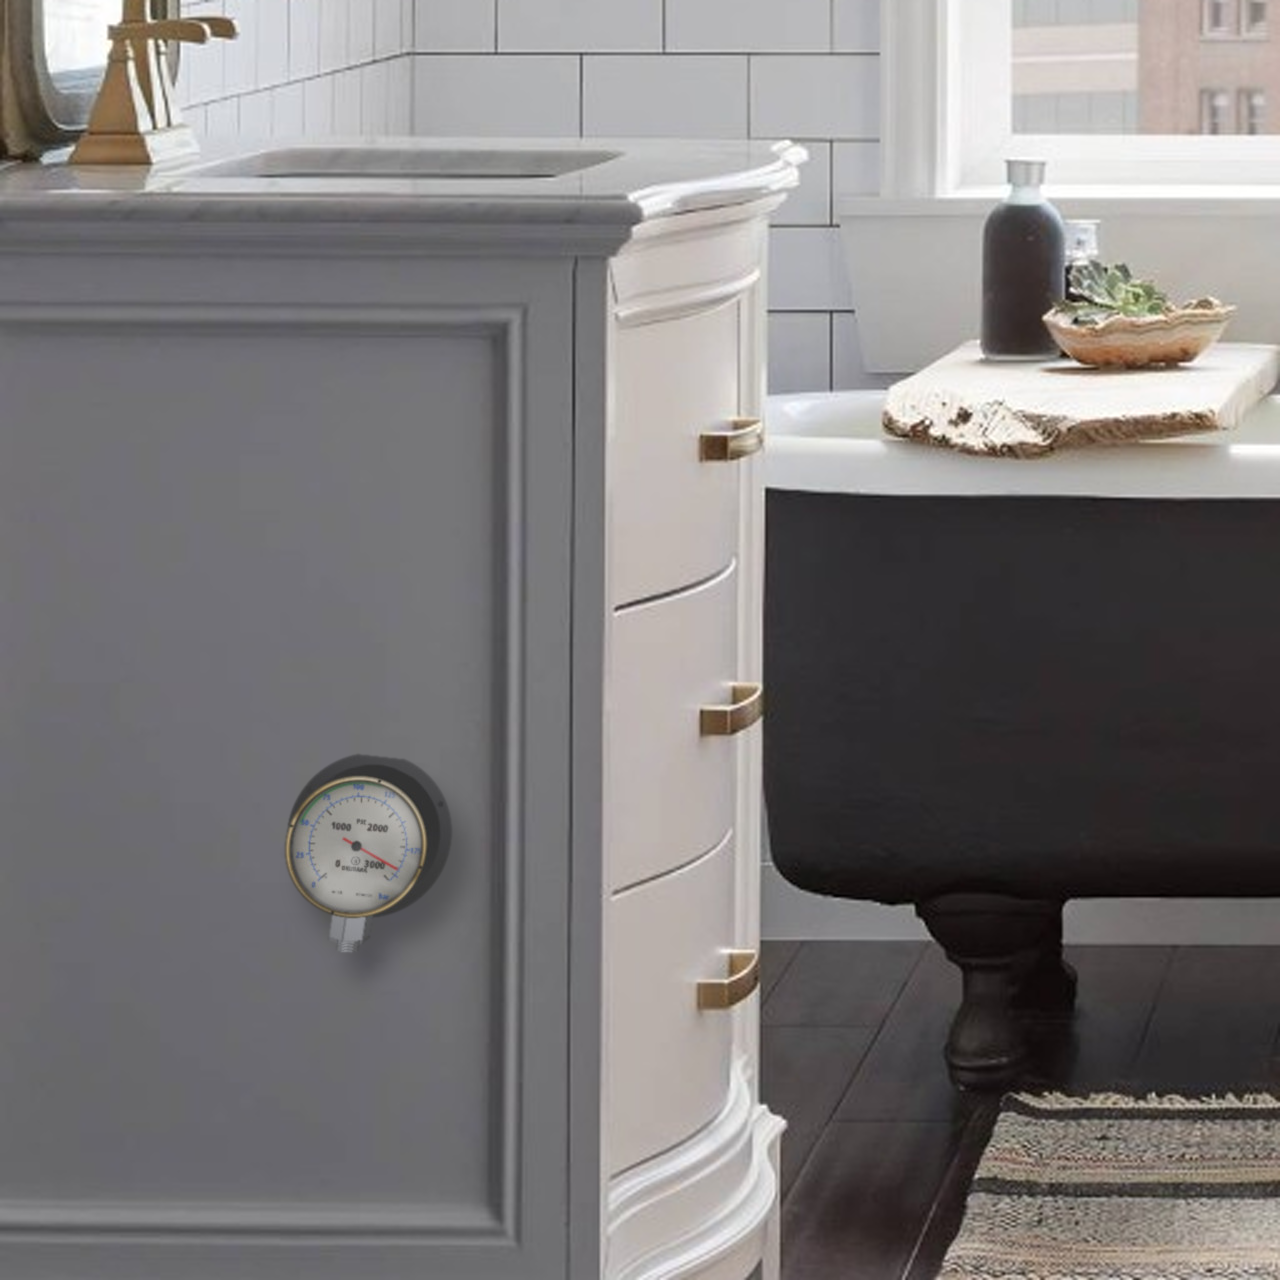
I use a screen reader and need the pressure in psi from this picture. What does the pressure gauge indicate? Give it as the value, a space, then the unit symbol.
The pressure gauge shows 2800 psi
